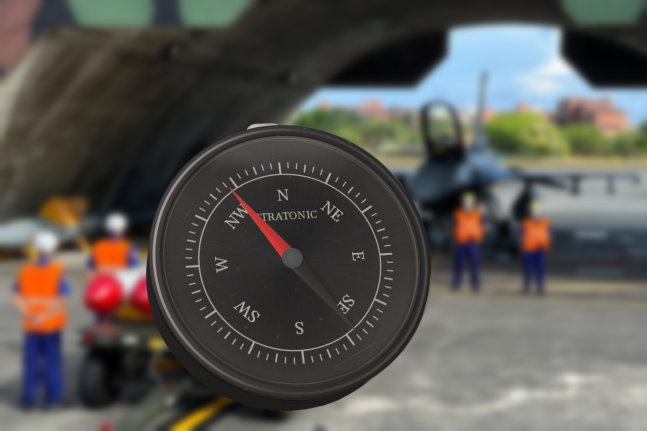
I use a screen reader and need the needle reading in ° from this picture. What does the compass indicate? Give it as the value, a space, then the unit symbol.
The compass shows 325 °
